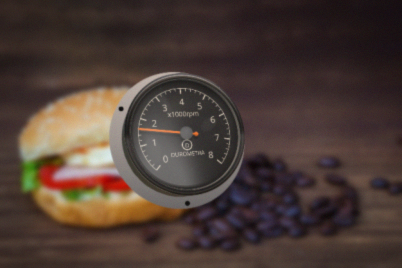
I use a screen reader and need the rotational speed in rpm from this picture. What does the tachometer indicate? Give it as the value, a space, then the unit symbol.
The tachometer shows 1600 rpm
